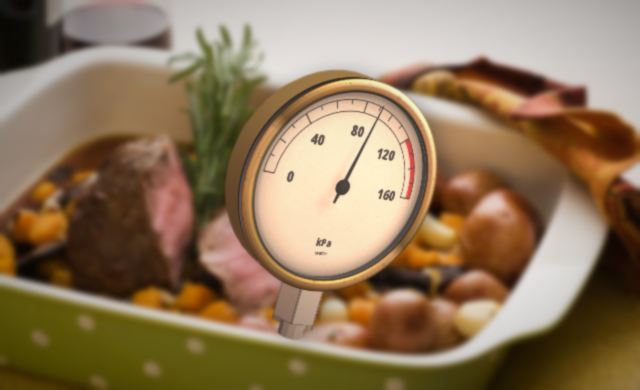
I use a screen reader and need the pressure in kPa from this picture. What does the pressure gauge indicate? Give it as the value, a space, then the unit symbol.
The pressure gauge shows 90 kPa
